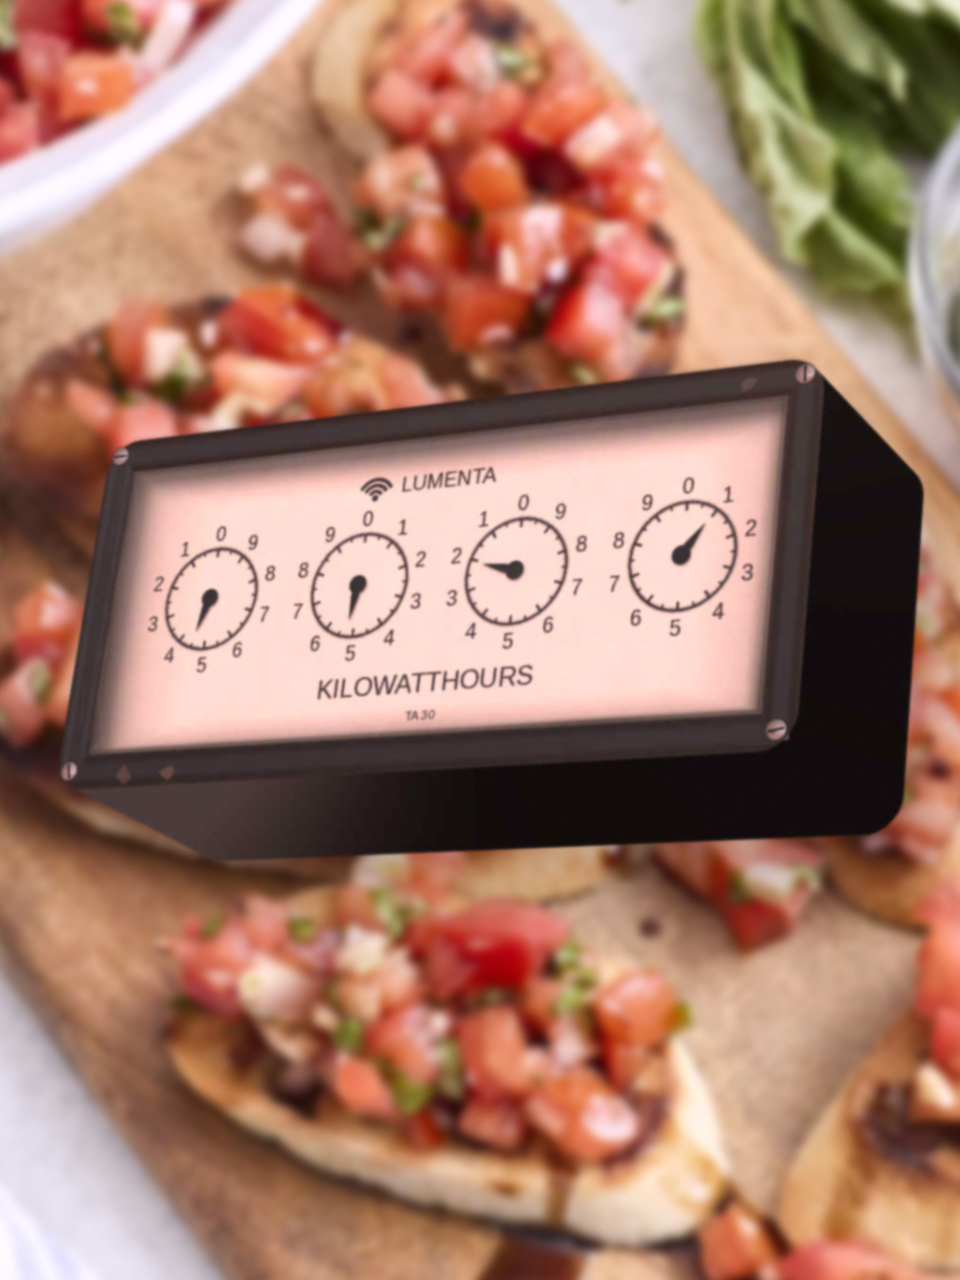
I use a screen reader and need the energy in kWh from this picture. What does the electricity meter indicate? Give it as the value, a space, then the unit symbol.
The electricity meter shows 4521 kWh
